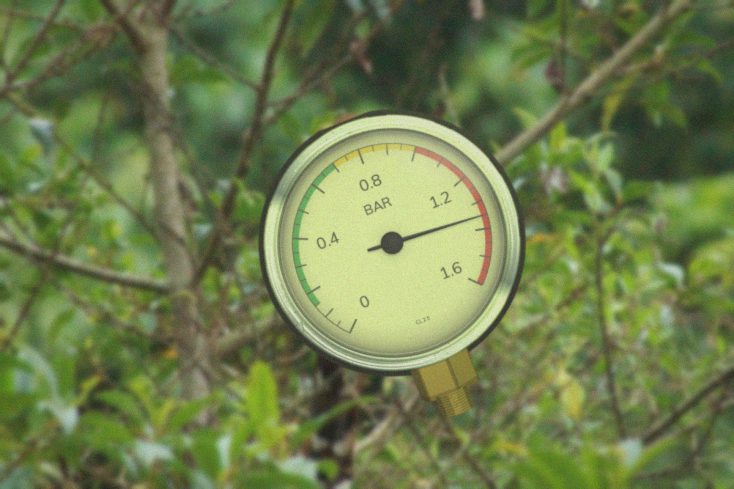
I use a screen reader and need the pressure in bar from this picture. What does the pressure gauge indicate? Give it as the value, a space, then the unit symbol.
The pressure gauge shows 1.35 bar
